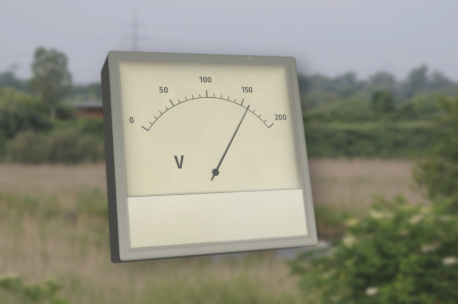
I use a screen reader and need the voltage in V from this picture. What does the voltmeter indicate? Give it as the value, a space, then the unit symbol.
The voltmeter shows 160 V
